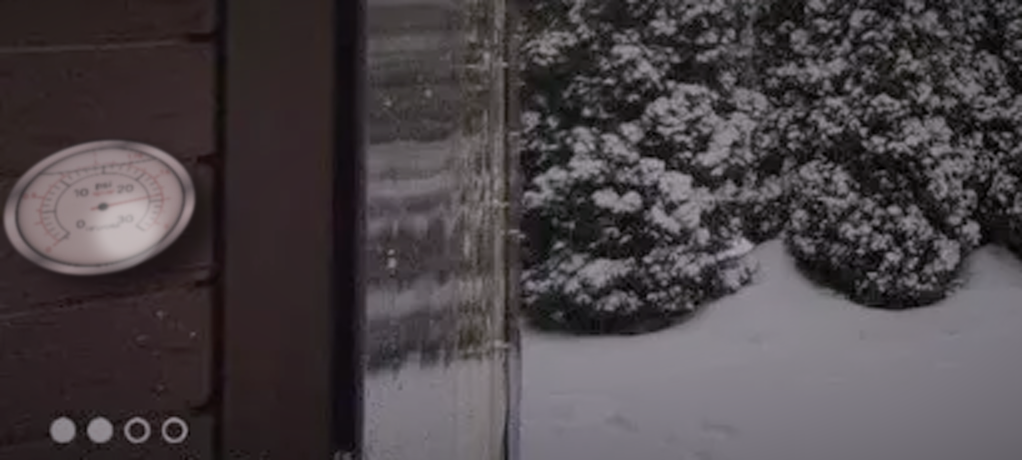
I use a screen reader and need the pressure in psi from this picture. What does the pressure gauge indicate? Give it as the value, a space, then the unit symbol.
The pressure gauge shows 24 psi
